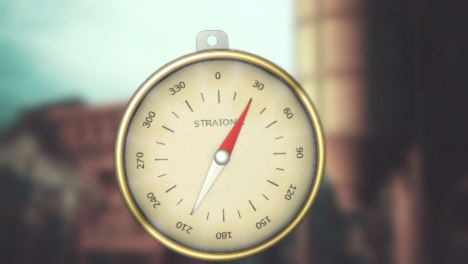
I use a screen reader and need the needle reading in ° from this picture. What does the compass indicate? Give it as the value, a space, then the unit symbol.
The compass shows 30 °
